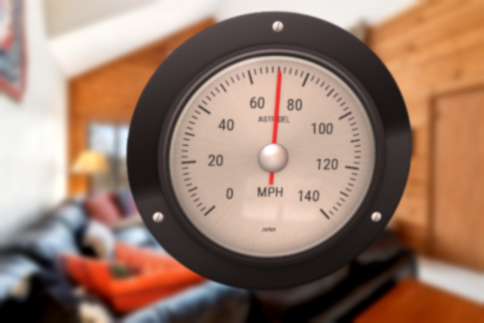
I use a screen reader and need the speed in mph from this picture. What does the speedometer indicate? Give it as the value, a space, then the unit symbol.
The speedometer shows 70 mph
